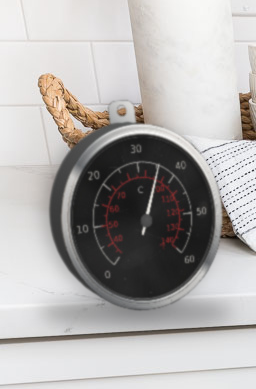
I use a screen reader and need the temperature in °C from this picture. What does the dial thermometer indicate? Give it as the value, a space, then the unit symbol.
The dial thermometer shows 35 °C
